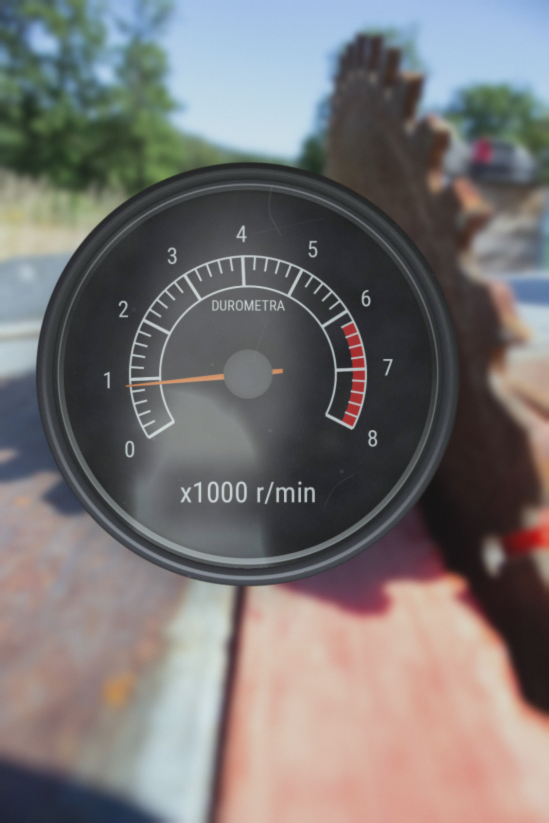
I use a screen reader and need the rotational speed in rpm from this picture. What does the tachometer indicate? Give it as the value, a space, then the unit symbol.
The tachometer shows 900 rpm
